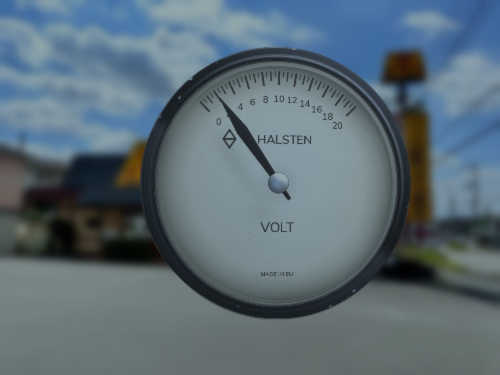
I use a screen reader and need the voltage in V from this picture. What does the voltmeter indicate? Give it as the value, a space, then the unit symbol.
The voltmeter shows 2 V
